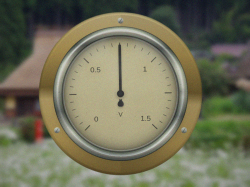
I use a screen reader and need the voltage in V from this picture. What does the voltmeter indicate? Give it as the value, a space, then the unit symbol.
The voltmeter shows 0.75 V
